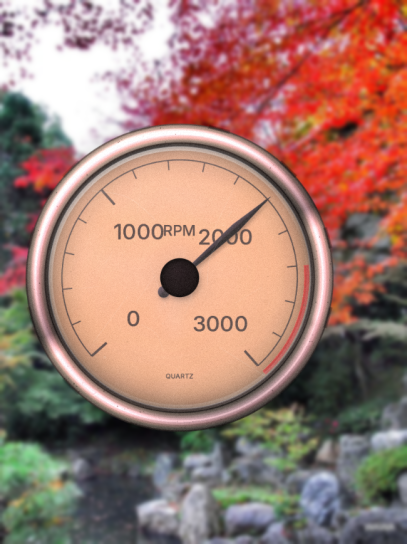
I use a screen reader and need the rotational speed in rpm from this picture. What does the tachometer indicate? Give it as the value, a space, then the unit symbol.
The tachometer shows 2000 rpm
